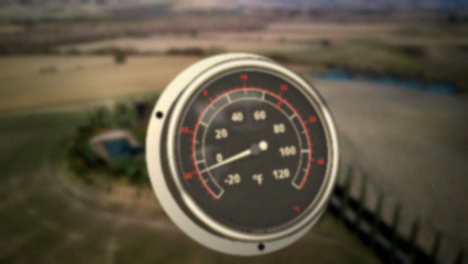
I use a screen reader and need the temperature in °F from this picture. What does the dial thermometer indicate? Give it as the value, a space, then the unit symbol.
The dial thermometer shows -5 °F
